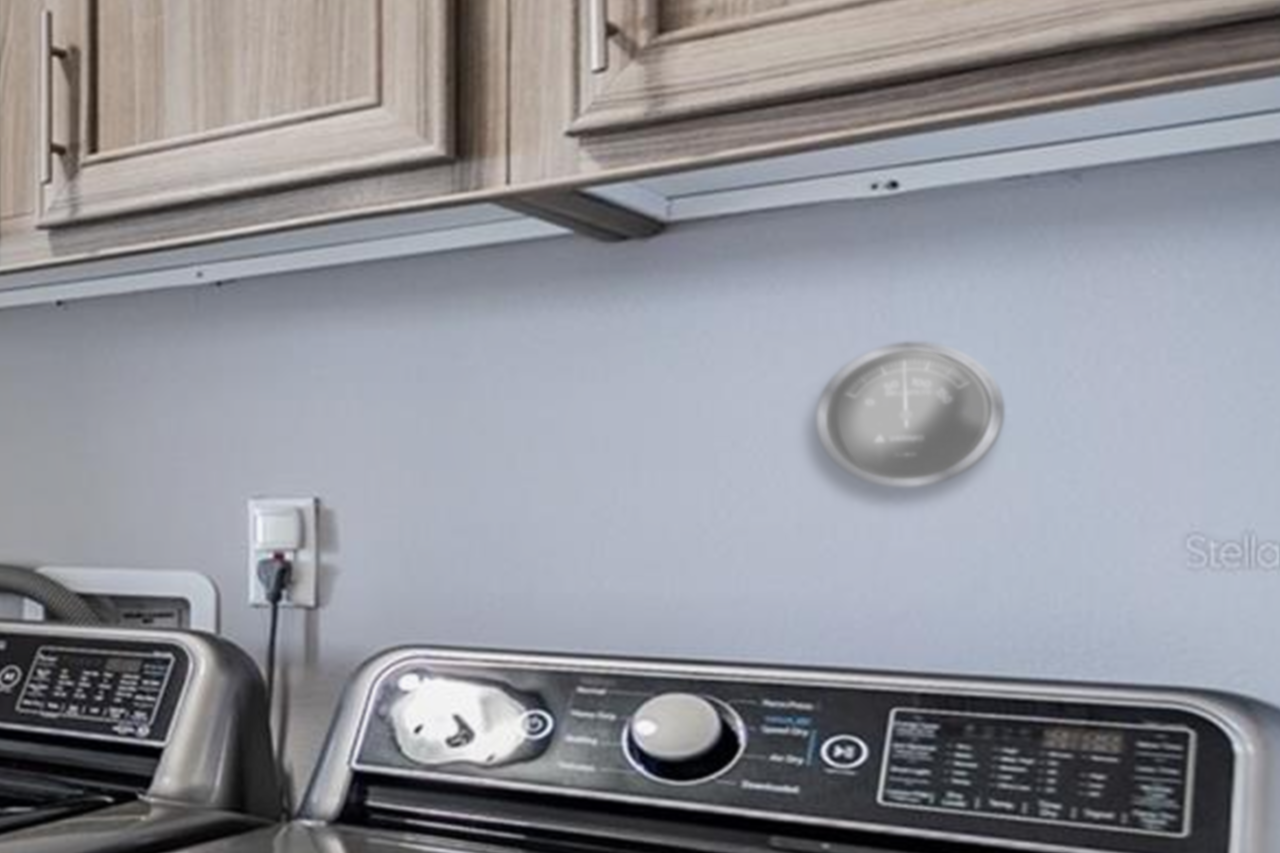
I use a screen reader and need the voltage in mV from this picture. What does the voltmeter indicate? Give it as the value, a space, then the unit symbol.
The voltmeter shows 75 mV
